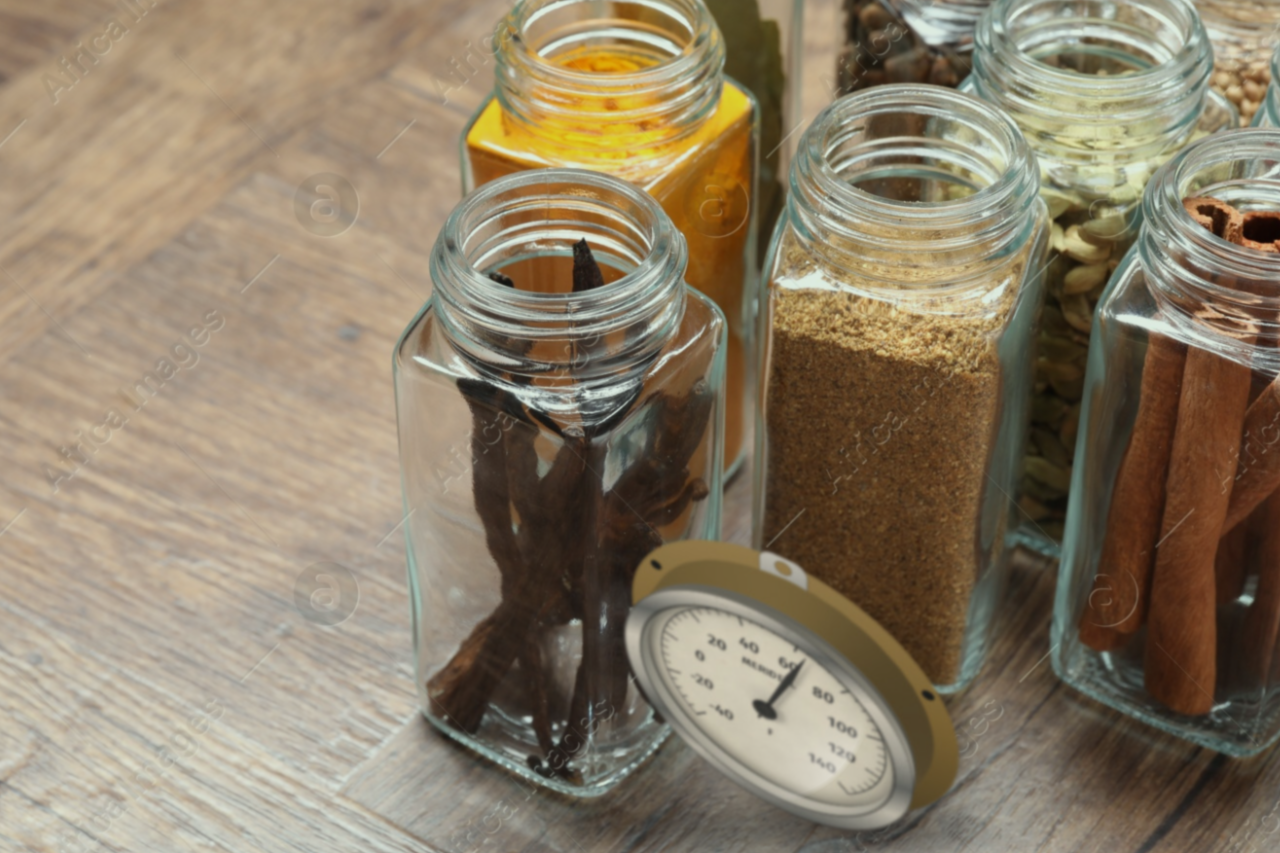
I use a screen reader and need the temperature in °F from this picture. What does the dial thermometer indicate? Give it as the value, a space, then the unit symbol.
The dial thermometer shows 64 °F
